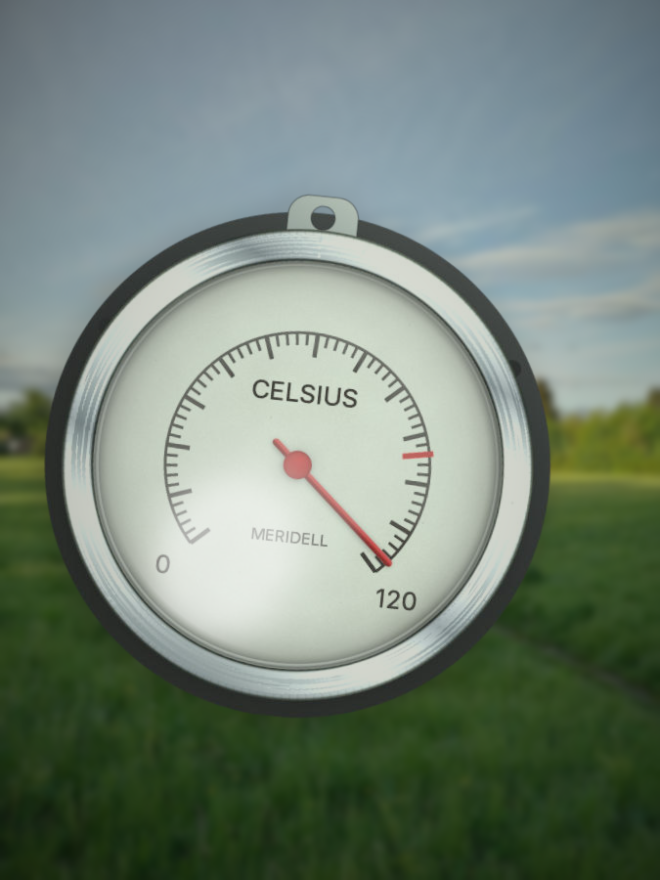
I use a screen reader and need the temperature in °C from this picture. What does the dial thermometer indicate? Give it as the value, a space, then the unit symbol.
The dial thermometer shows 117 °C
